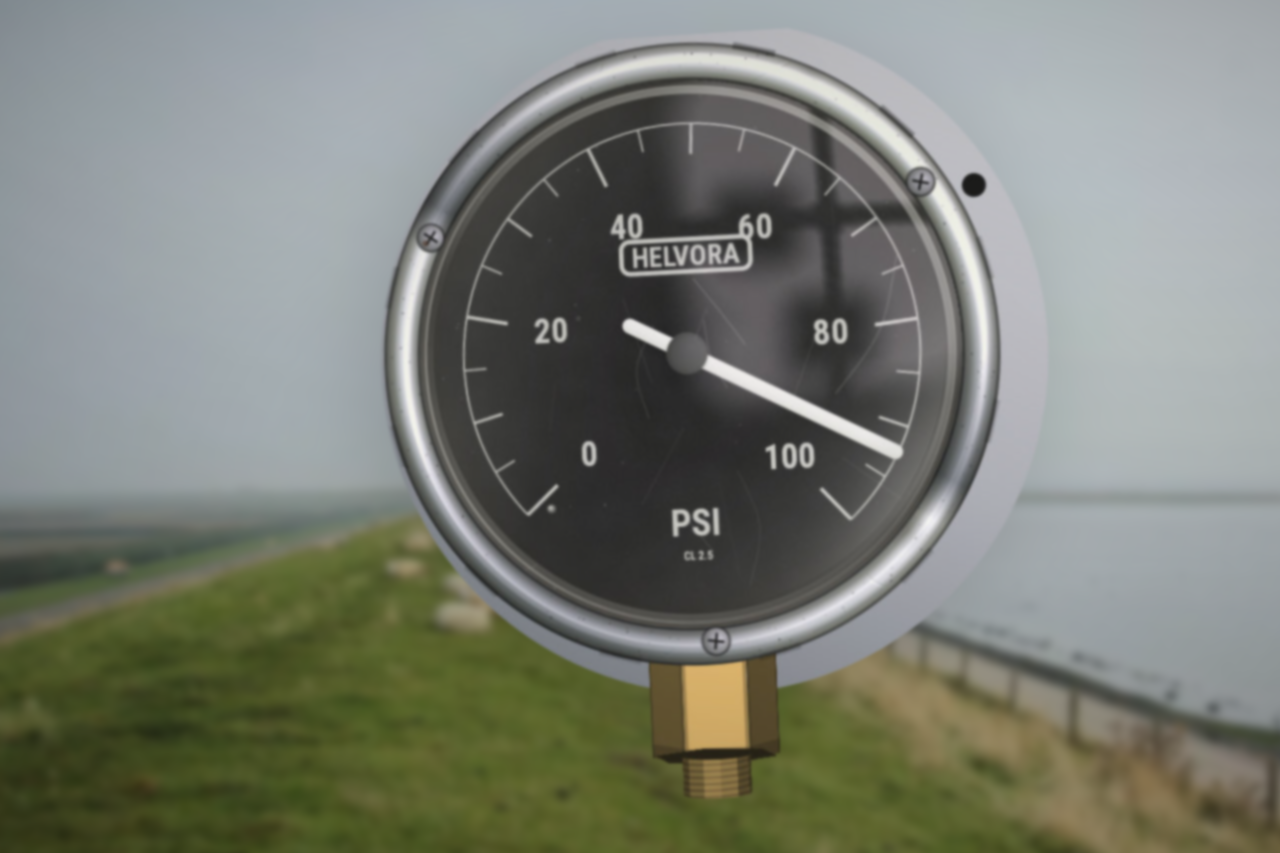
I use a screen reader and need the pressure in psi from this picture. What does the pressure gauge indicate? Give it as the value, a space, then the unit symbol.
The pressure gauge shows 92.5 psi
